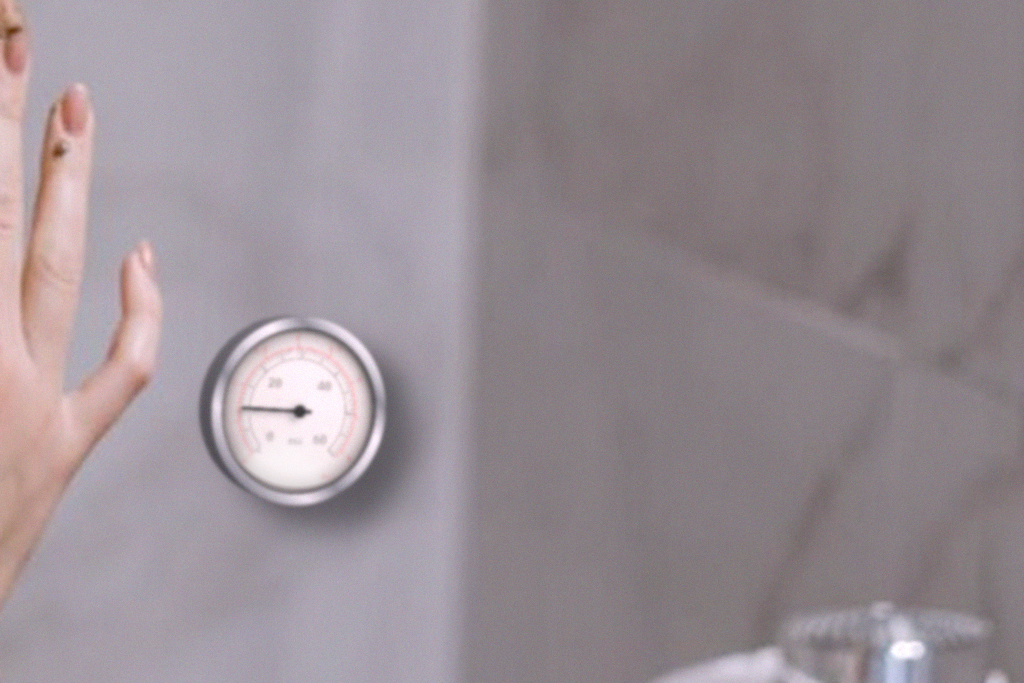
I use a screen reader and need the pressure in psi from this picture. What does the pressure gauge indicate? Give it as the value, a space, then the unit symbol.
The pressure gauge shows 10 psi
